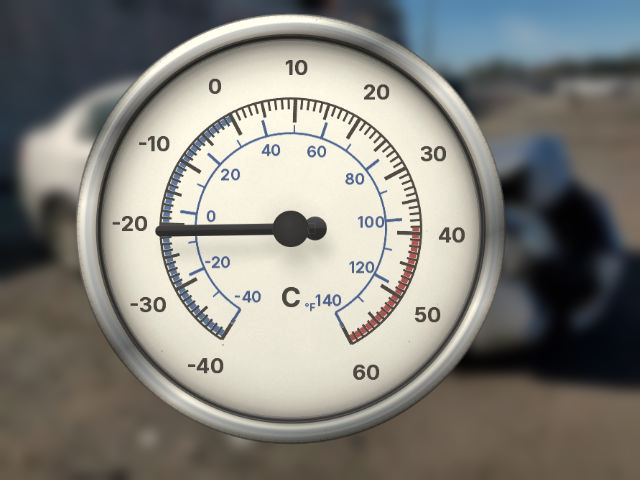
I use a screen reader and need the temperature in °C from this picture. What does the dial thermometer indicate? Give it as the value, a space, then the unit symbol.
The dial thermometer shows -21 °C
